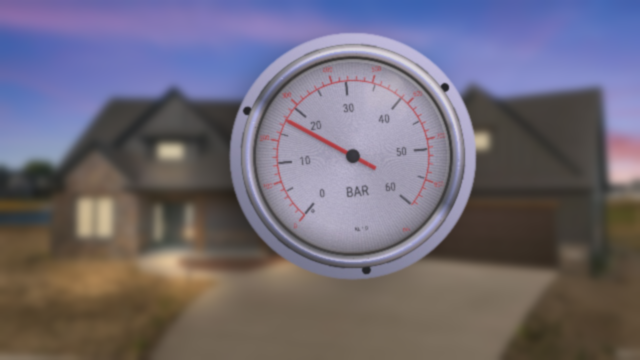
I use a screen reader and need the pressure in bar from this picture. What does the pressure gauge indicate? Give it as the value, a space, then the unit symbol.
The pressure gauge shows 17.5 bar
